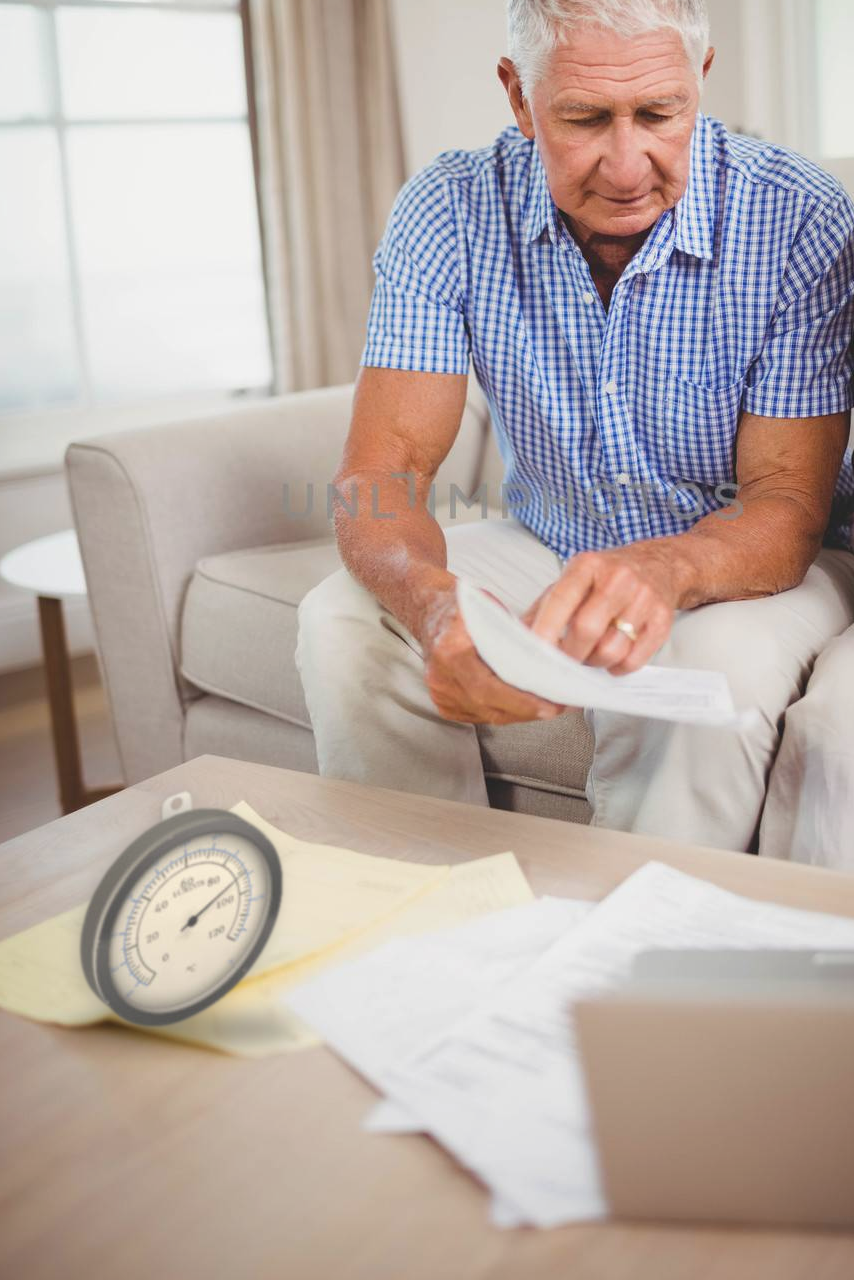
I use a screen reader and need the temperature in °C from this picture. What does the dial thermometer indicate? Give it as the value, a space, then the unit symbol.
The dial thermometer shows 90 °C
